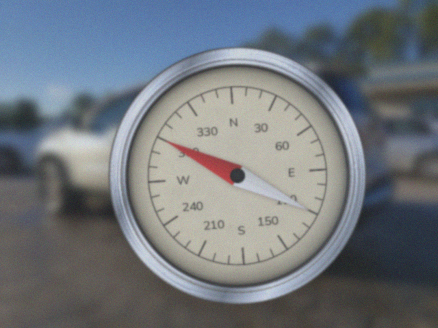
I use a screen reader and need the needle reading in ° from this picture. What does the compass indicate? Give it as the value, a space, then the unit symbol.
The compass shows 300 °
